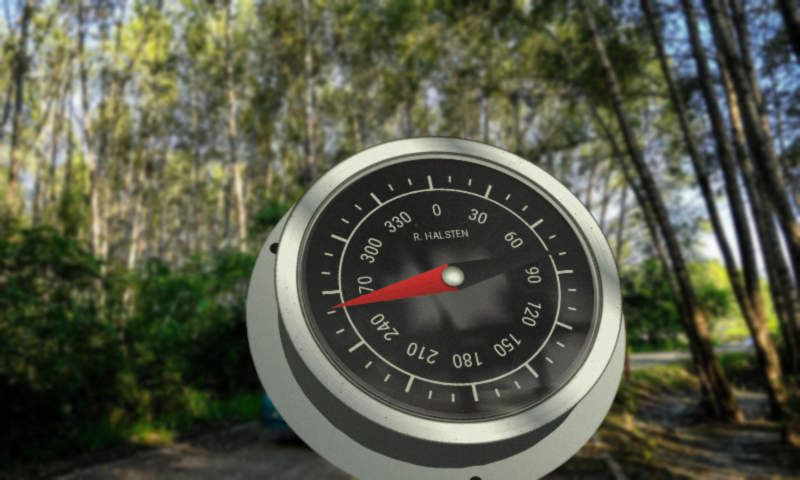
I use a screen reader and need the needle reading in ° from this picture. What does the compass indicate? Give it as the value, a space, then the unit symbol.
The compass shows 260 °
